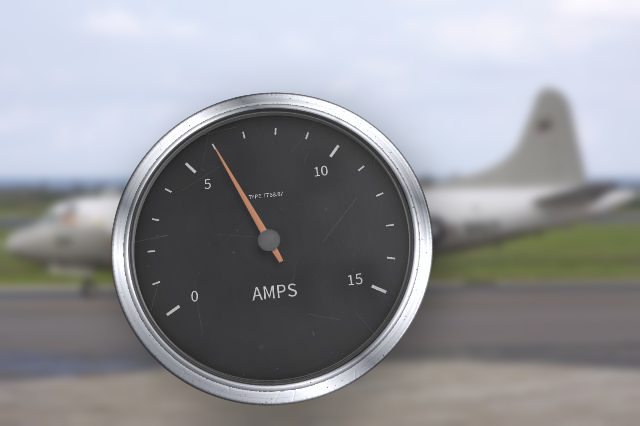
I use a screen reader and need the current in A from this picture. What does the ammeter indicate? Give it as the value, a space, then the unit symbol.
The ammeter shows 6 A
